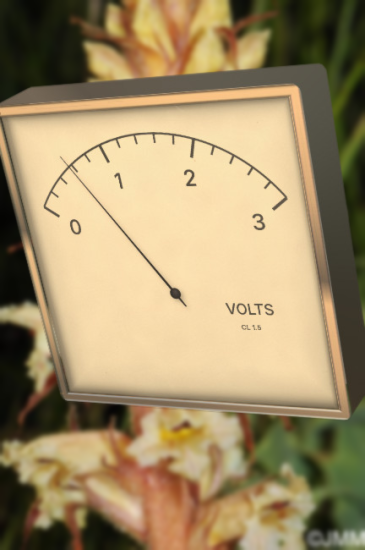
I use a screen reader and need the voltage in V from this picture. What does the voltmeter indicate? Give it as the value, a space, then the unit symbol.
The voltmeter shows 0.6 V
